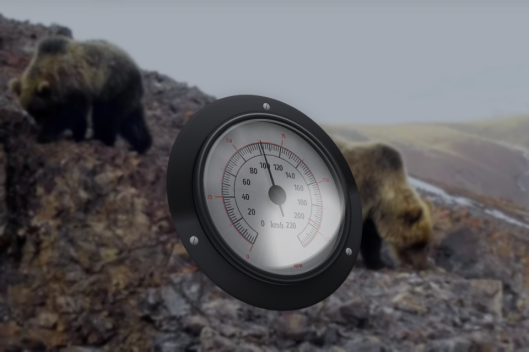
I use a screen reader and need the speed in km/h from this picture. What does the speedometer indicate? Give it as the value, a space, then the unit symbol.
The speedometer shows 100 km/h
